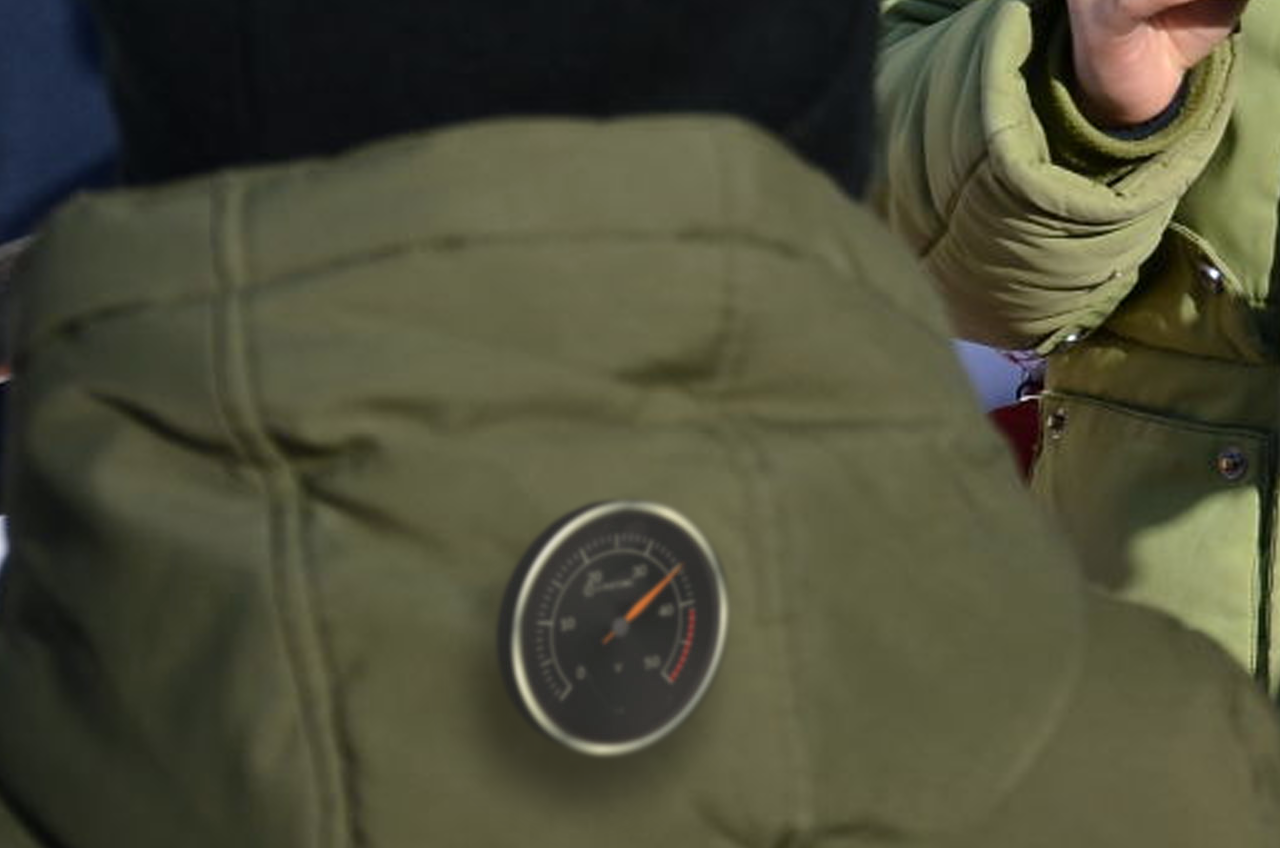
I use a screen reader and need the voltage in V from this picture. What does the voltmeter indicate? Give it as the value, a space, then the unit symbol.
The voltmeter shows 35 V
